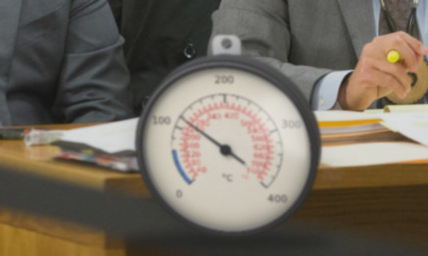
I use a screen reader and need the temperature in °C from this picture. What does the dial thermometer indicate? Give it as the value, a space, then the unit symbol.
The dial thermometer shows 120 °C
